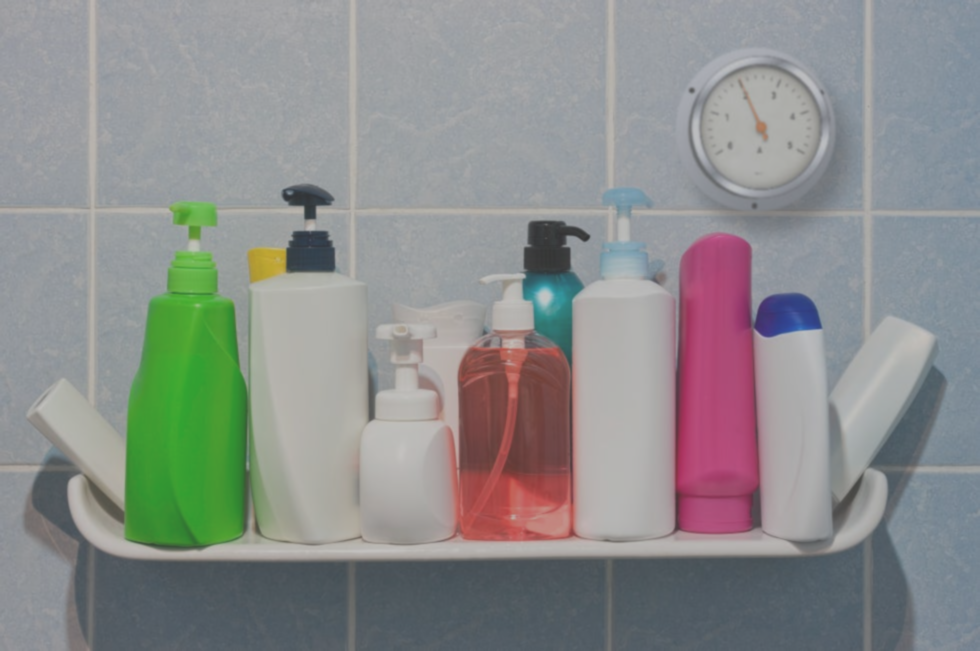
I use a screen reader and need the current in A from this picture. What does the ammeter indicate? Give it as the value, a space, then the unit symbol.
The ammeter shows 2 A
